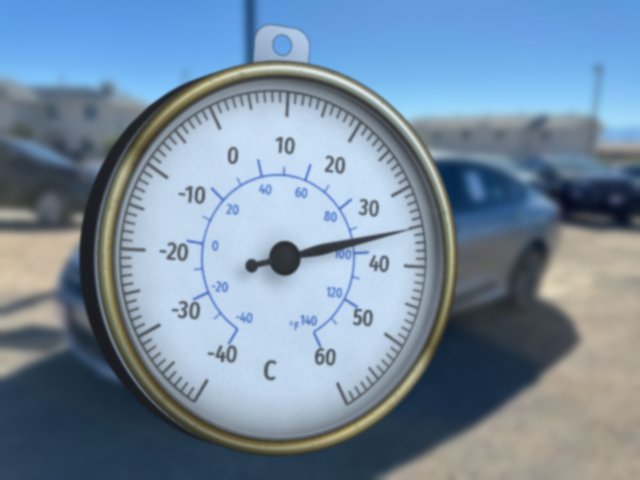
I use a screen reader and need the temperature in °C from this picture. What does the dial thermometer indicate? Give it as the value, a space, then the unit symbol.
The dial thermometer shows 35 °C
